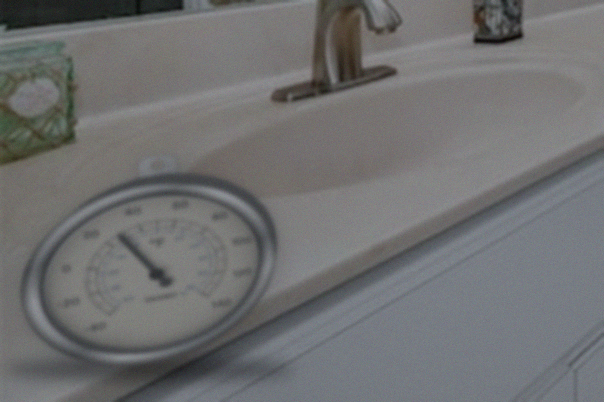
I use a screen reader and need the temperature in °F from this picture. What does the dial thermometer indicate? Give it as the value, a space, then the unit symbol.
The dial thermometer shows 30 °F
